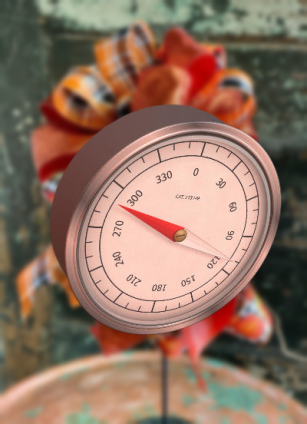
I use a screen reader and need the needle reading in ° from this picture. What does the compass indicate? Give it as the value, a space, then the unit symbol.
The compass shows 290 °
